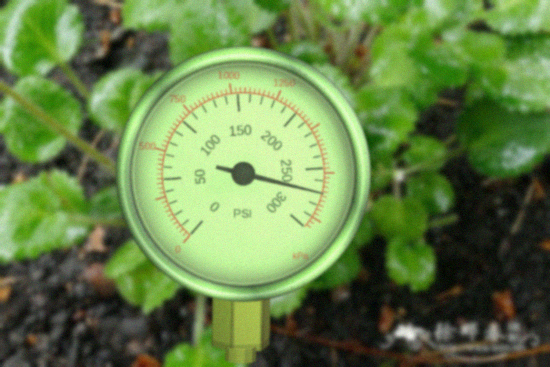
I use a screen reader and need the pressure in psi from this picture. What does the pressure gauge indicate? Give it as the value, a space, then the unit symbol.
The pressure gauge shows 270 psi
